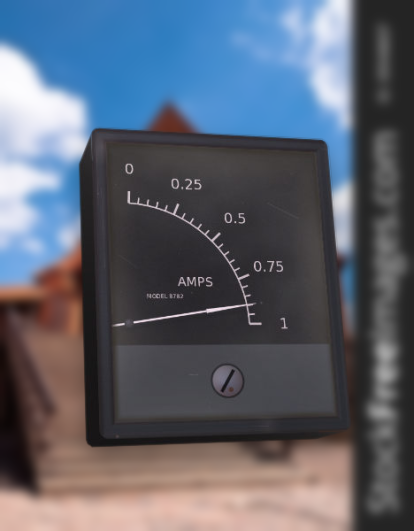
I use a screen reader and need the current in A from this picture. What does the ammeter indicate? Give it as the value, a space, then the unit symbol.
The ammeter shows 0.9 A
